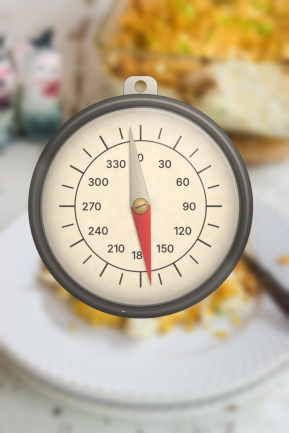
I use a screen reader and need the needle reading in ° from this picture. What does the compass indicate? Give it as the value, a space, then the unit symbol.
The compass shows 172.5 °
